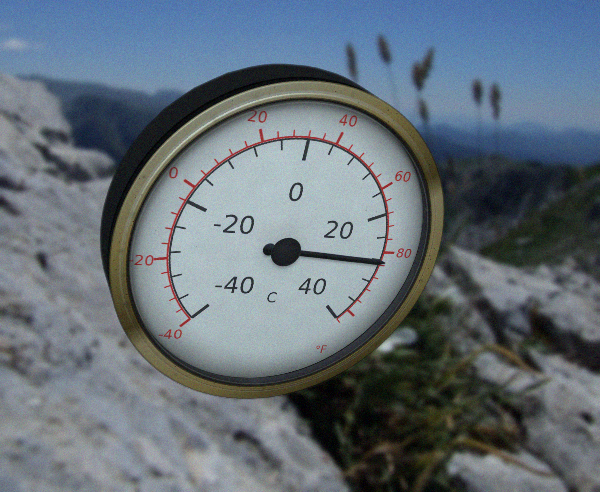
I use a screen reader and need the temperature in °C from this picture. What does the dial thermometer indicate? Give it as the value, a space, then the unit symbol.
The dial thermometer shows 28 °C
